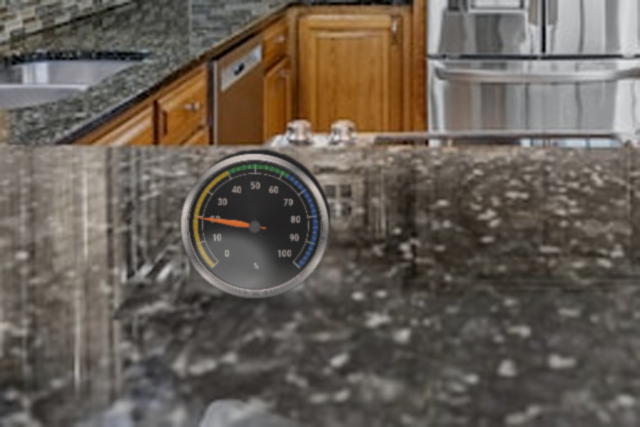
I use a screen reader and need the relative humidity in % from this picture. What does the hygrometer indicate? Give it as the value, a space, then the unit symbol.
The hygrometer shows 20 %
